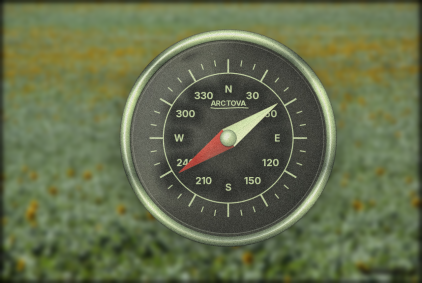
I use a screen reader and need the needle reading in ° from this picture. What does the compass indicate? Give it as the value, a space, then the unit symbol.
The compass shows 235 °
